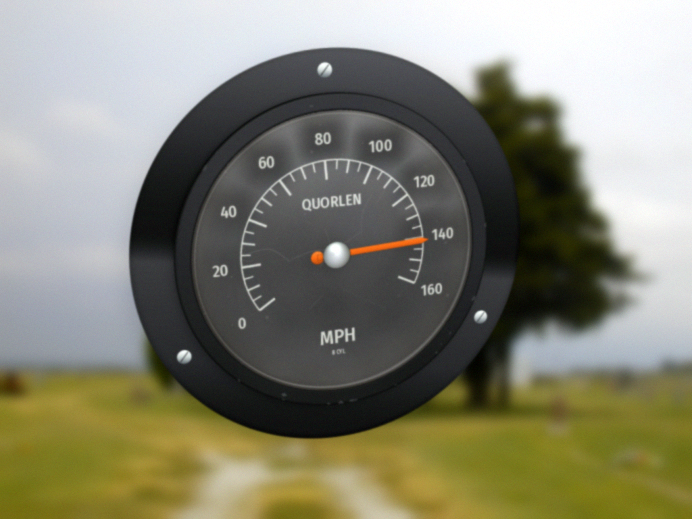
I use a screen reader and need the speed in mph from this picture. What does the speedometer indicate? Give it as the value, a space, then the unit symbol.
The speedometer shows 140 mph
